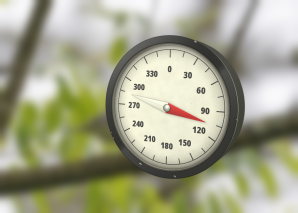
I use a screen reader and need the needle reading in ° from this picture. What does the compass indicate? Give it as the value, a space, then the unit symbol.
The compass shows 105 °
